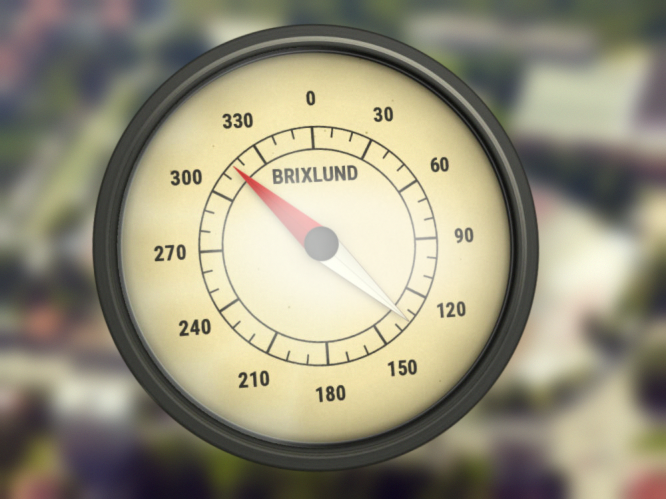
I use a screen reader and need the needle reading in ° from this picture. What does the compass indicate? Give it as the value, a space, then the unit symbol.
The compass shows 315 °
